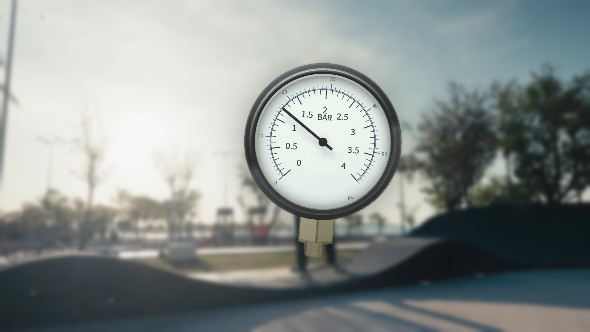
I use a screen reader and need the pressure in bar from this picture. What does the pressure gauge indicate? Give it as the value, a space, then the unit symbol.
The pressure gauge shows 1.2 bar
